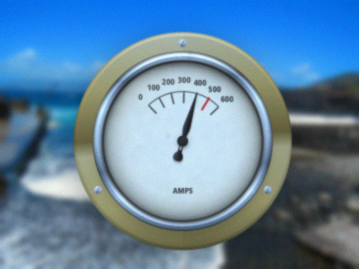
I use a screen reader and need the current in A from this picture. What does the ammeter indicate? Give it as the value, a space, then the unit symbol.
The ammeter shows 400 A
